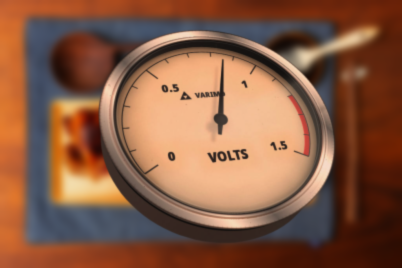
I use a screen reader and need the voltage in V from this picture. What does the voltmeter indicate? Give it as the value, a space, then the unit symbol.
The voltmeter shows 0.85 V
